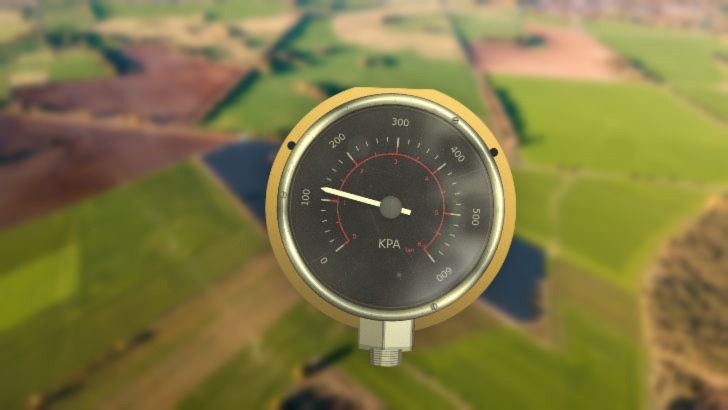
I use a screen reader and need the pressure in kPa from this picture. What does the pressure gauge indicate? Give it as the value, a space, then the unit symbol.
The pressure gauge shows 120 kPa
